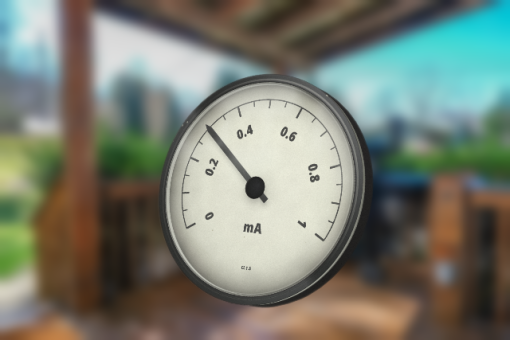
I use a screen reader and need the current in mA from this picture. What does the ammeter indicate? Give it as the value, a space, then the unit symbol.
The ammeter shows 0.3 mA
